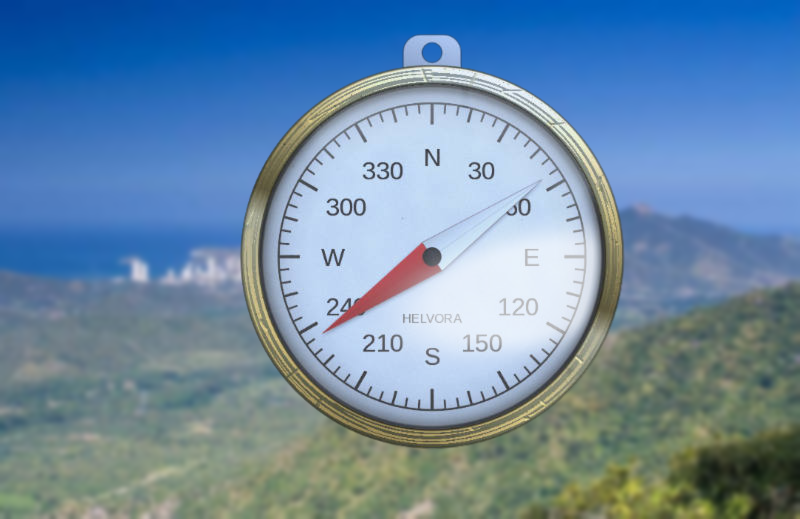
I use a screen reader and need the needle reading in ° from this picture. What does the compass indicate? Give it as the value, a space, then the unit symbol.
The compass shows 235 °
